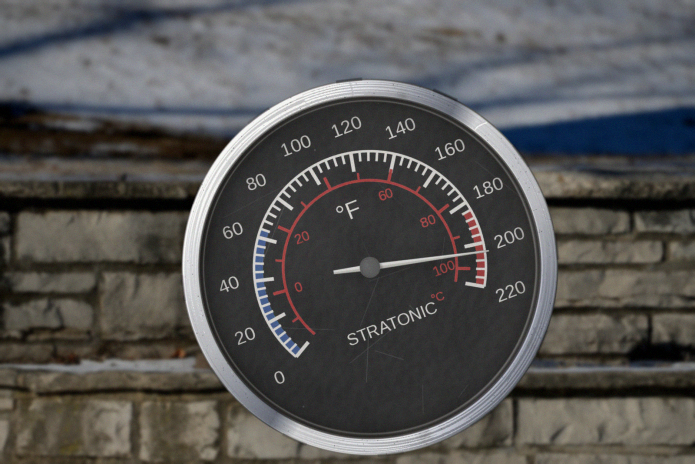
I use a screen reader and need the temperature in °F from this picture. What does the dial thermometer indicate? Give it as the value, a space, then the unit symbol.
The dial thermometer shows 204 °F
